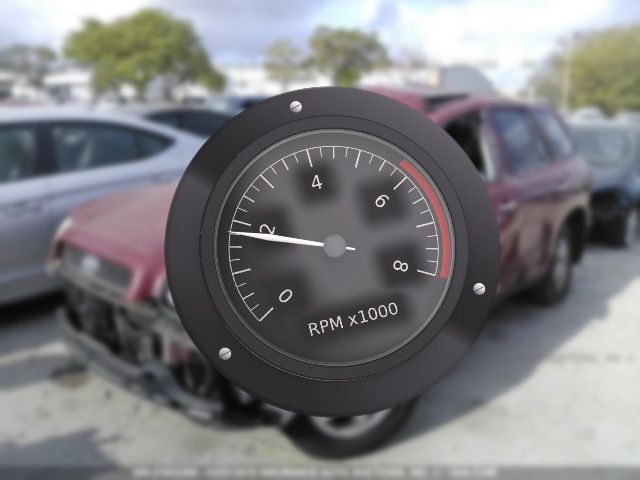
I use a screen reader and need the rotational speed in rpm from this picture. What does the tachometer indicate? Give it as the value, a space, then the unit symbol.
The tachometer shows 1750 rpm
